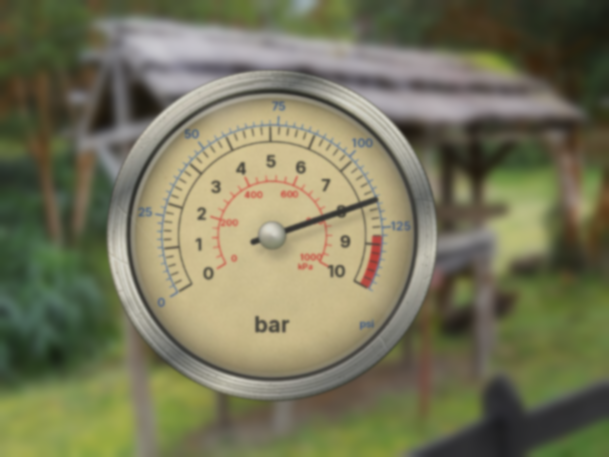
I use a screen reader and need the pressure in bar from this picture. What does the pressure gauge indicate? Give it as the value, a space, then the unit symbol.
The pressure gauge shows 8 bar
